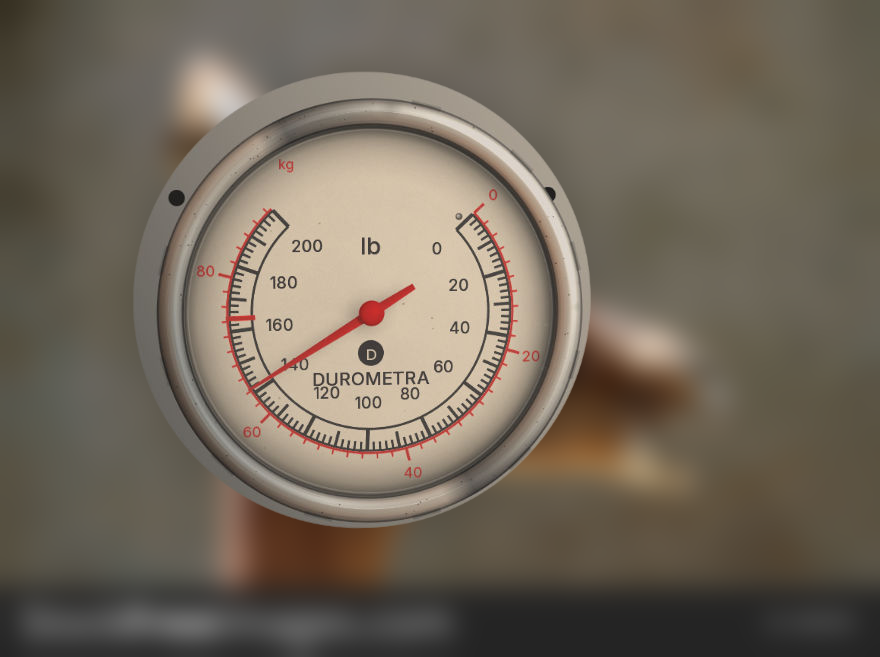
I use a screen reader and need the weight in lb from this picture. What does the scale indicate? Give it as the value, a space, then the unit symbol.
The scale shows 142 lb
